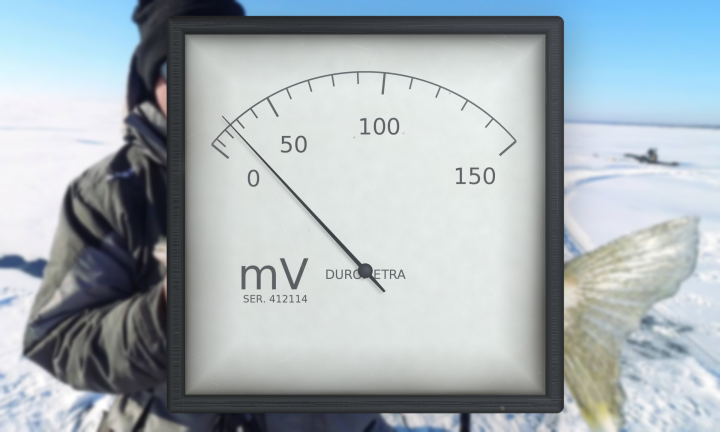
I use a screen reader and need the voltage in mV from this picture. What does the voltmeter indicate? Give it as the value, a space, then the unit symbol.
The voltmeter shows 25 mV
